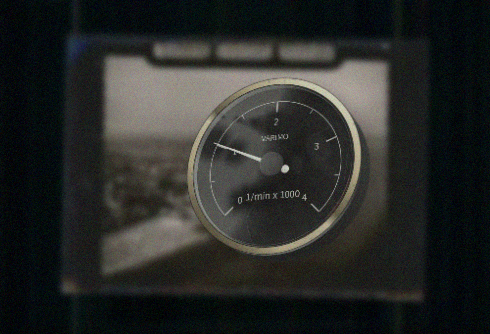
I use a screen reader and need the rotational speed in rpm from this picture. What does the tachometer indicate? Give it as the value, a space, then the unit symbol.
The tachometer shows 1000 rpm
